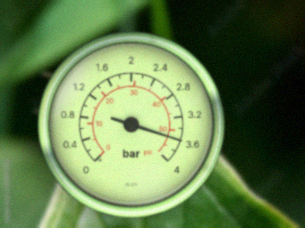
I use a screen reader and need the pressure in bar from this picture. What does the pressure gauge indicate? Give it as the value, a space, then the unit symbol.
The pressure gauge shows 3.6 bar
